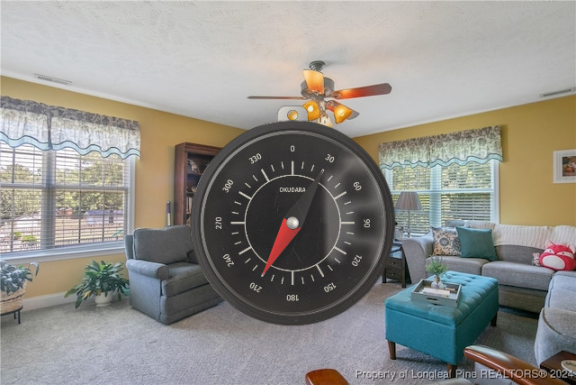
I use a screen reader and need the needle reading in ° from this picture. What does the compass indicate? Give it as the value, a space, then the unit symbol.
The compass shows 210 °
